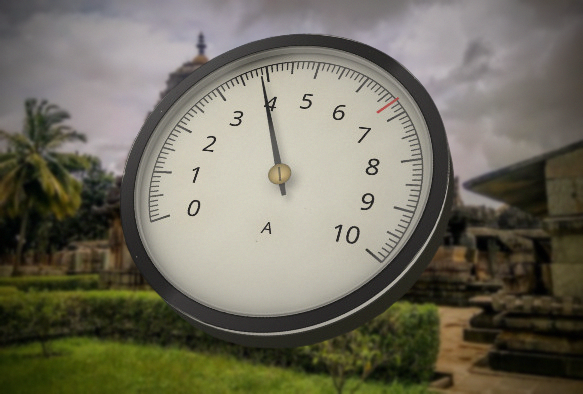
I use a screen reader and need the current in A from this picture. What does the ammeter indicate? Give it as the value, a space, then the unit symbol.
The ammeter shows 3.9 A
